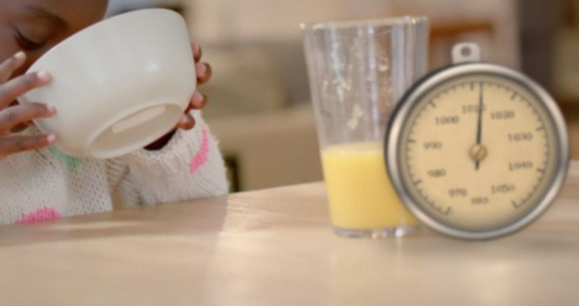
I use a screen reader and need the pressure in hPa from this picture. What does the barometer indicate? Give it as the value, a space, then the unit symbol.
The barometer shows 1012 hPa
